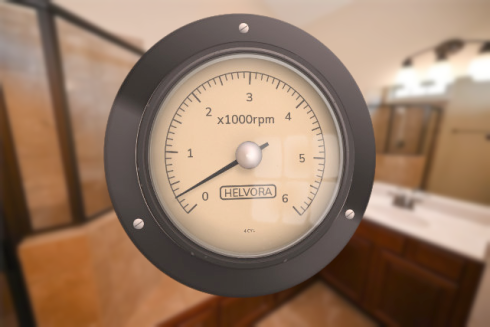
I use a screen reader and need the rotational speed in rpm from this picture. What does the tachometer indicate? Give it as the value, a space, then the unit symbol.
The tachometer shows 300 rpm
